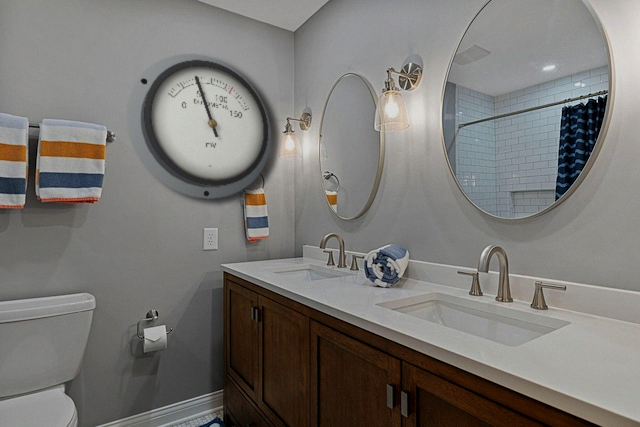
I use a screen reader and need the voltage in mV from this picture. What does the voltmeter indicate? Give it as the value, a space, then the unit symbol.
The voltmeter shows 50 mV
